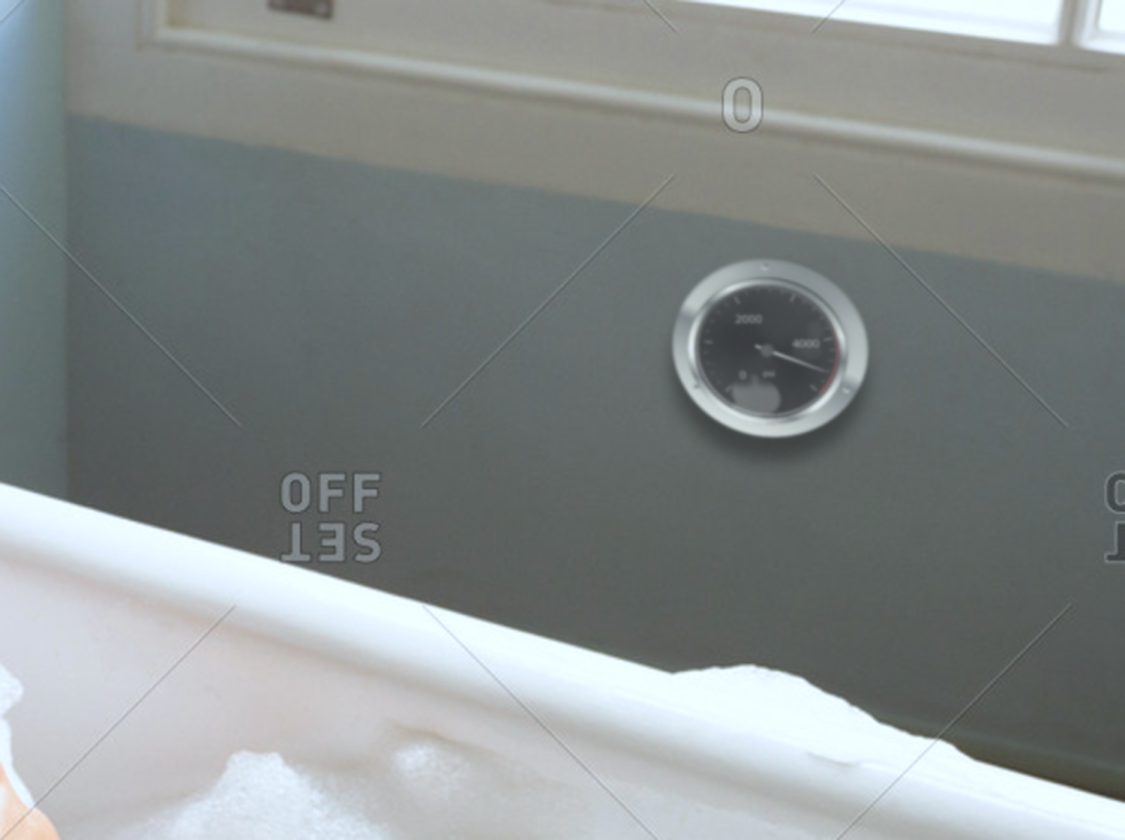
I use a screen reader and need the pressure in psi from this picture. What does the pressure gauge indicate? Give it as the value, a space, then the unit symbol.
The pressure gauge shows 4600 psi
